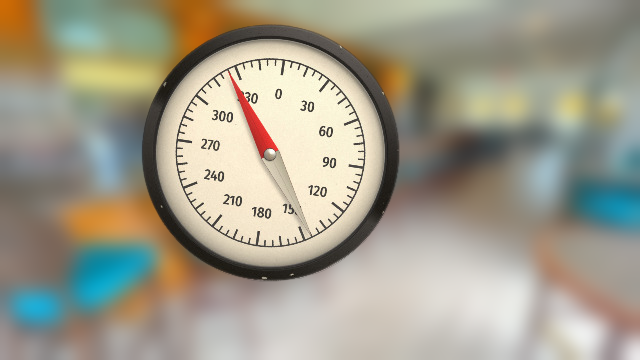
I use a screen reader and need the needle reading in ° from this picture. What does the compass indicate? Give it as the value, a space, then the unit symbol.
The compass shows 325 °
